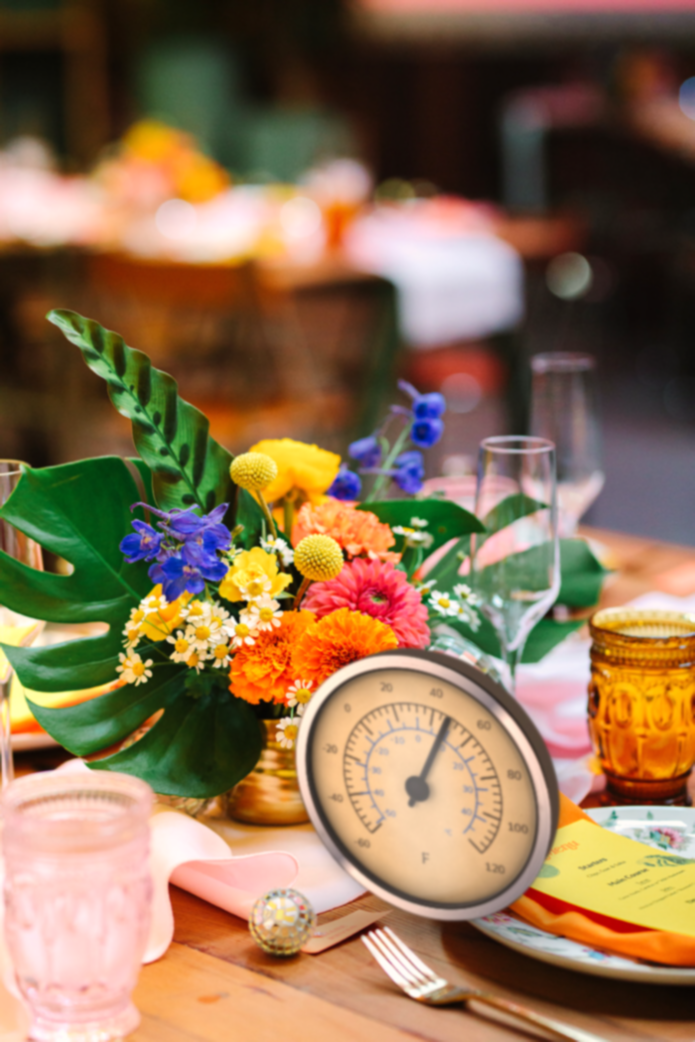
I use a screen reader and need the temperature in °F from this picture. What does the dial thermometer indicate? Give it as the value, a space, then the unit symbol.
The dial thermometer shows 48 °F
